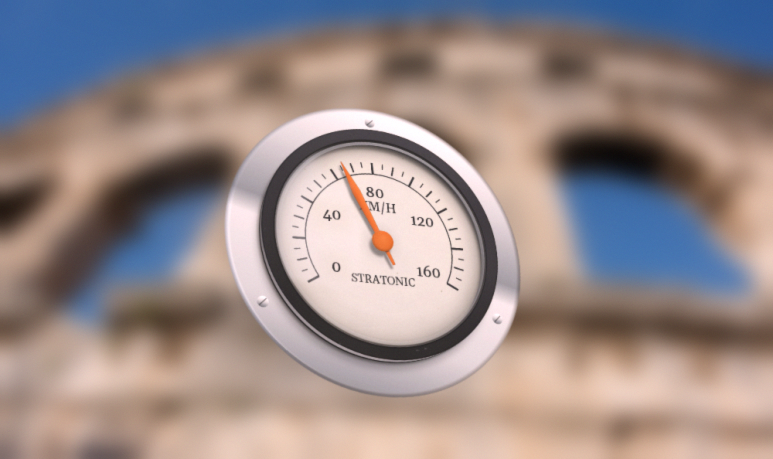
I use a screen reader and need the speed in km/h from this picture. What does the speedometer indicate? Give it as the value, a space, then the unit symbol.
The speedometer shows 65 km/h
